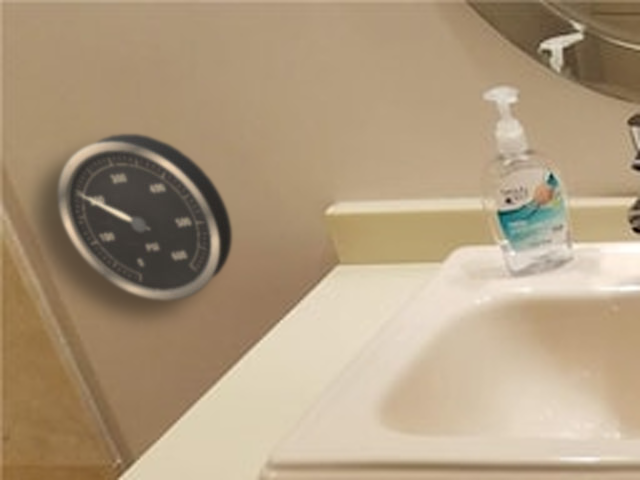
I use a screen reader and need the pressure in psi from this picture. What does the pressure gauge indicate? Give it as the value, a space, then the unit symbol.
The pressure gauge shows 200 psi
